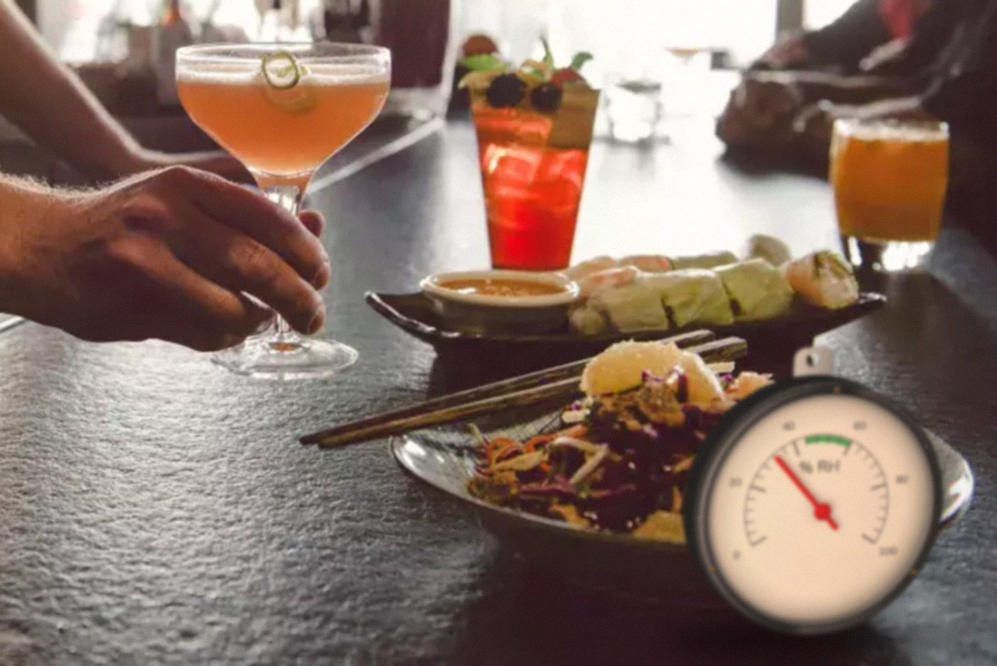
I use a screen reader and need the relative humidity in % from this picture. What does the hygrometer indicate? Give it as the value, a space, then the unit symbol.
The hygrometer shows 32 %
